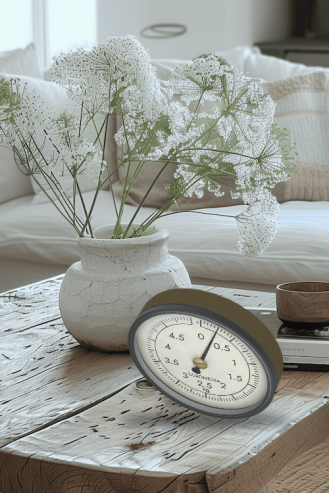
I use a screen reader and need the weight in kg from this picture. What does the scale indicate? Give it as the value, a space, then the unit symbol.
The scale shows 0.25 kg
